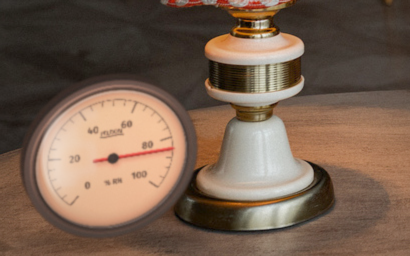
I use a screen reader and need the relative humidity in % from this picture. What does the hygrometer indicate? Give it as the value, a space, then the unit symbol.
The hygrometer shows 84 %
